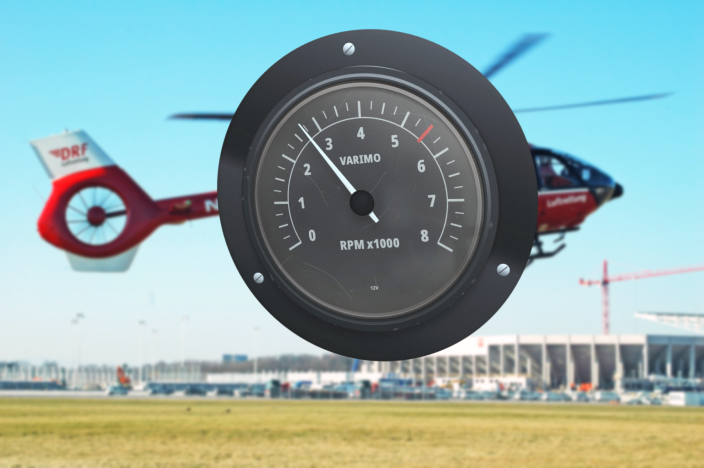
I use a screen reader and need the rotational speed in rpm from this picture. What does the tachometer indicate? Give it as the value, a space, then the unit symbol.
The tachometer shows 2750 rpm
